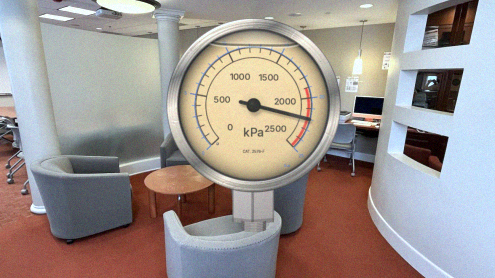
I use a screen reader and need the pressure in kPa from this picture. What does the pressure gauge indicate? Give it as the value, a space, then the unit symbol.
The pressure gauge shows 2200 kPa
